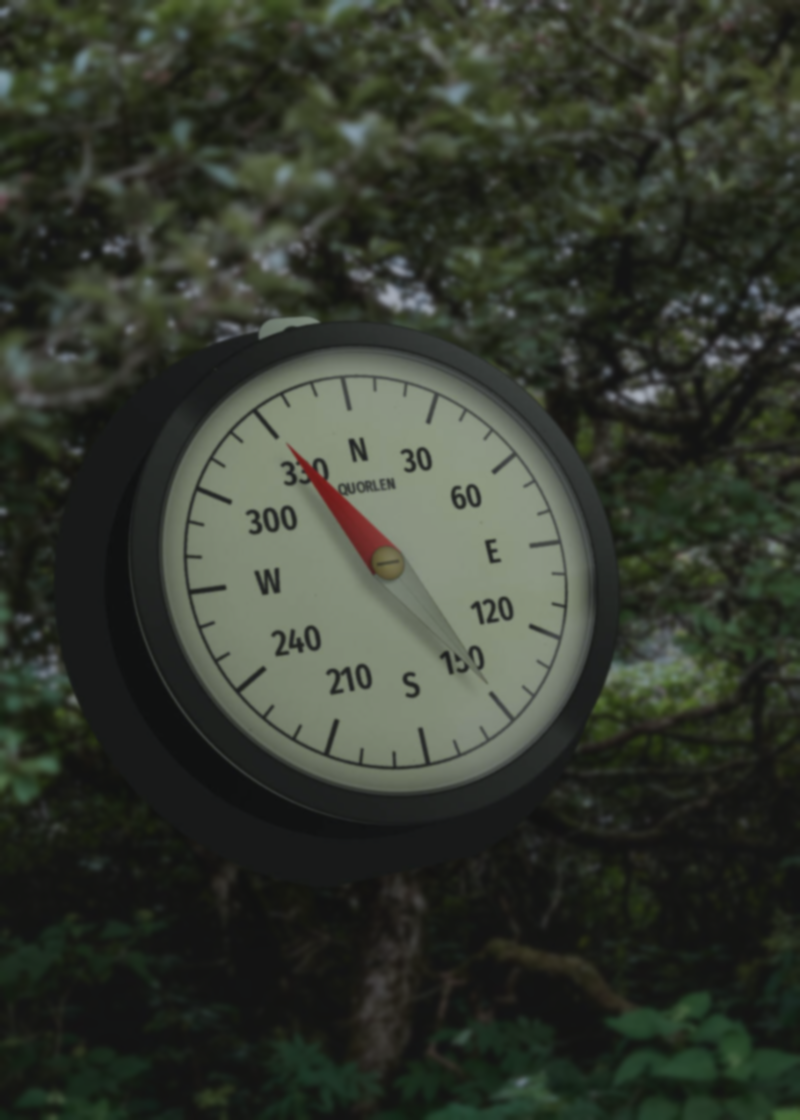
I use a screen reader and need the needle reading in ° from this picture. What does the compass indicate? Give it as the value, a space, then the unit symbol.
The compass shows 330 °
